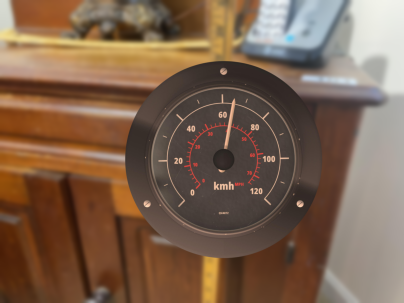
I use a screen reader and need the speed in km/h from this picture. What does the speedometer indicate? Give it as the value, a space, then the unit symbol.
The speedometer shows 65 km/h
